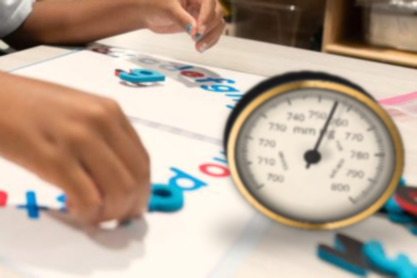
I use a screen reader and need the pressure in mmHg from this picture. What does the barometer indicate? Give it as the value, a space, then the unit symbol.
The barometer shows 755 mmHg
